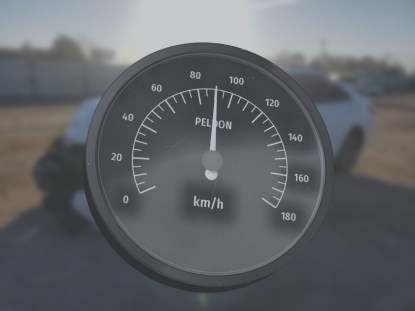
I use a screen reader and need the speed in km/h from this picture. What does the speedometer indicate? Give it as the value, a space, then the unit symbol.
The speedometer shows 90 km/h
